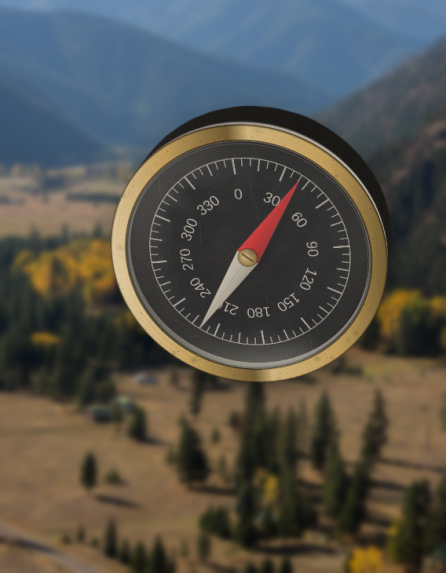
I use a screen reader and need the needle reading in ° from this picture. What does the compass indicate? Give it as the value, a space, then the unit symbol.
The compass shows 40 °
